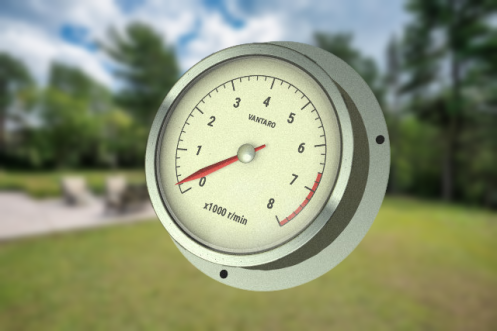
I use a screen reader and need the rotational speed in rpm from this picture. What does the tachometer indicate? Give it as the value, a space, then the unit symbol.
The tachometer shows 200 rpm
